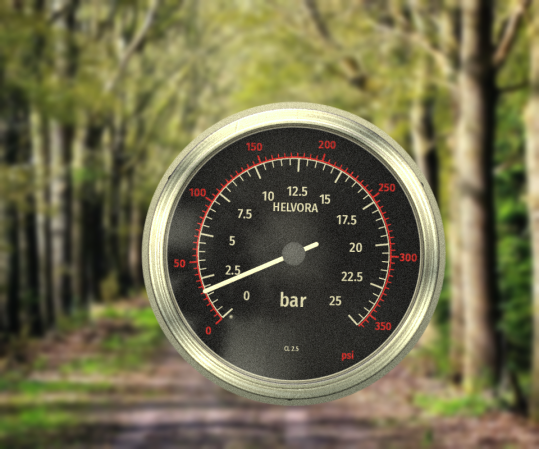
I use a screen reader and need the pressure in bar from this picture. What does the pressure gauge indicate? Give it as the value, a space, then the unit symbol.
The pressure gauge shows 1.75 bar
